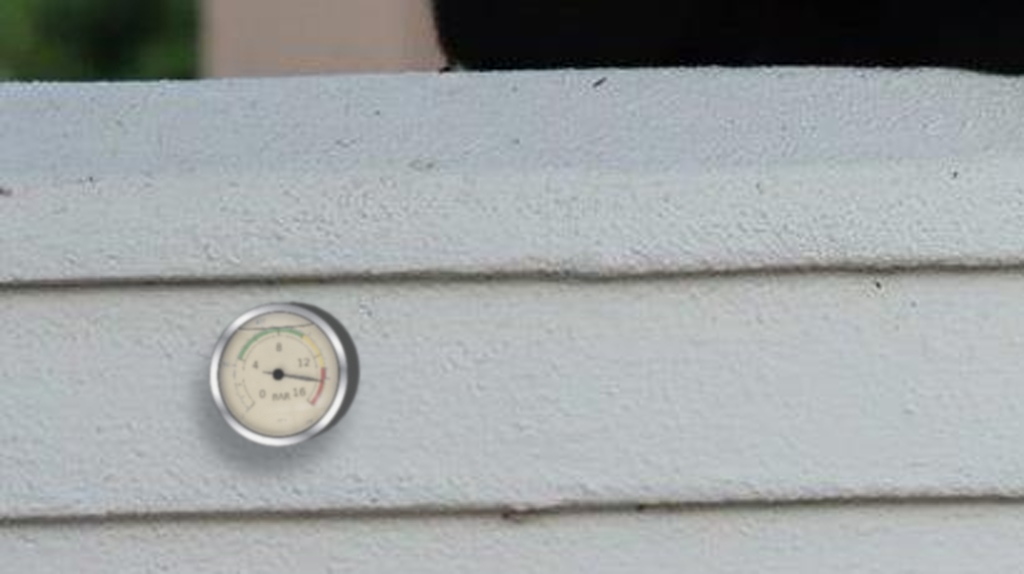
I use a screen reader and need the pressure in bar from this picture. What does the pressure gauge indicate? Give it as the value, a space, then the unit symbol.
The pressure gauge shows 14 bar
